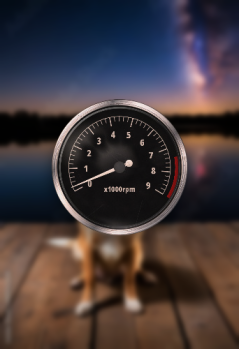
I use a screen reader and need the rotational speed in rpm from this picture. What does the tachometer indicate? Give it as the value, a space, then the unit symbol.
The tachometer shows 200 rpm
